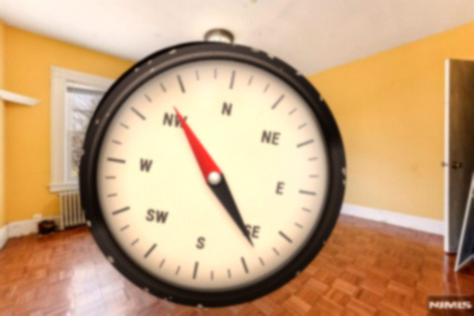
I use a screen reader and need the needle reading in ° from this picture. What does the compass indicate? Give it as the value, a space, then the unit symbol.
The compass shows 320 °
